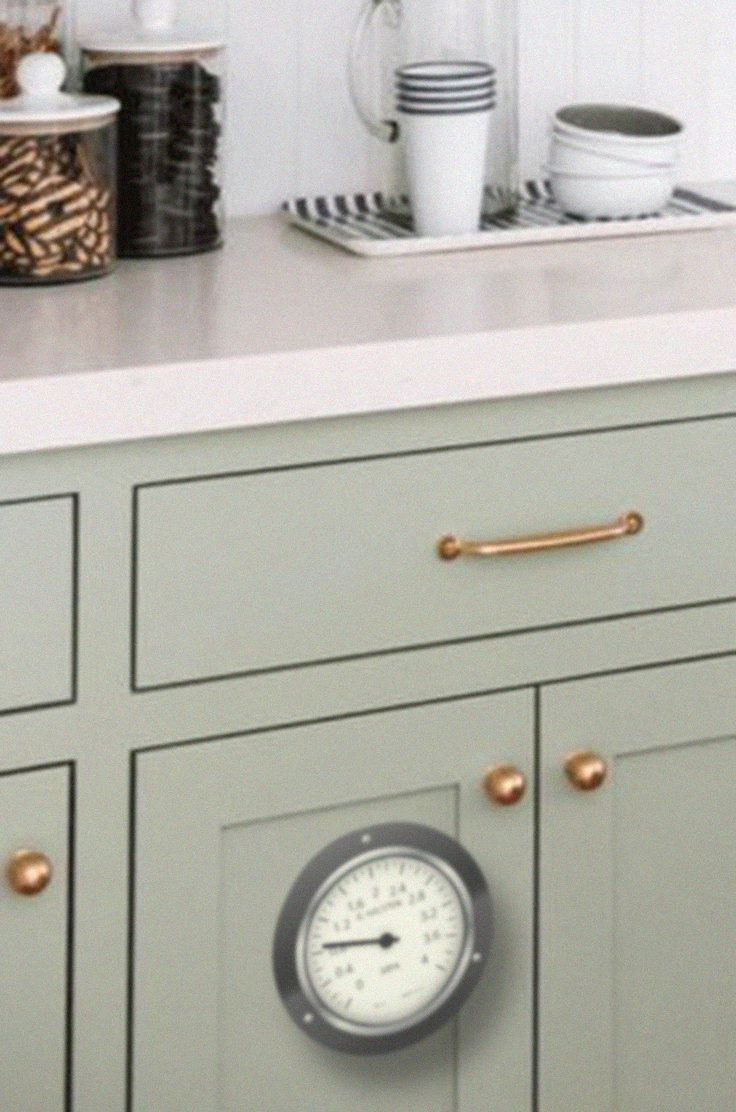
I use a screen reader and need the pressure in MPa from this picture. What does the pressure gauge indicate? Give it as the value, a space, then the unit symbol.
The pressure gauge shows 0.9 MPa
